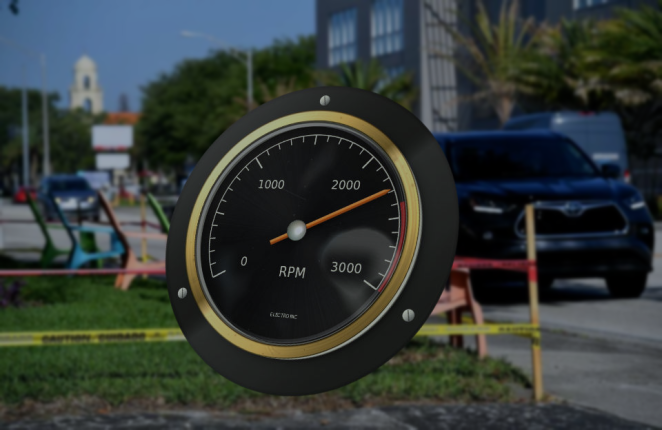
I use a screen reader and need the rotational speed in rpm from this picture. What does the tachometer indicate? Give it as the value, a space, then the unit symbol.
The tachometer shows 2300 rpm
